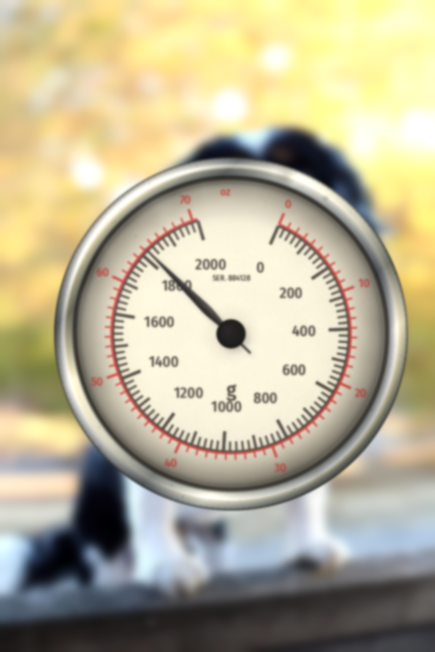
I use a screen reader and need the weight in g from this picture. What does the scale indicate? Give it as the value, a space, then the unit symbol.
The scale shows 1820 g
